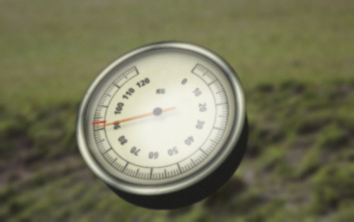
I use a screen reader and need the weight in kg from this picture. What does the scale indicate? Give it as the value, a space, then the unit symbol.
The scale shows 90 kg
